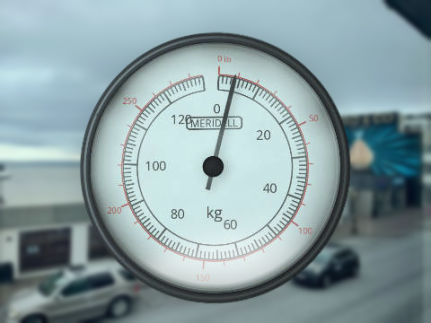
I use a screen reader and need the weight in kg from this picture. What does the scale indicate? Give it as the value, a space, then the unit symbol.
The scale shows 4 kg
